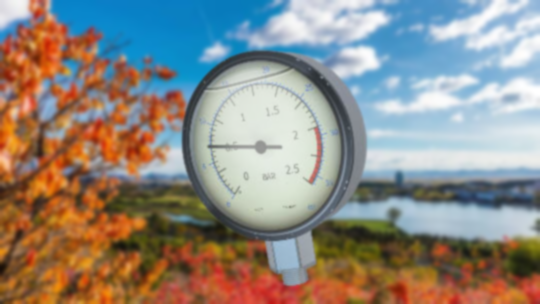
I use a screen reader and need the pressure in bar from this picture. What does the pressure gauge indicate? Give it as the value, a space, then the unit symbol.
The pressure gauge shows 0.5 bar
